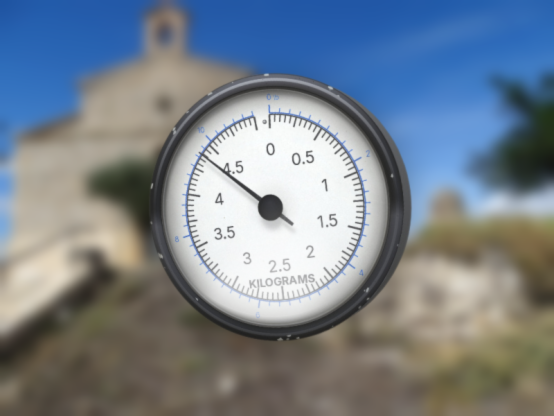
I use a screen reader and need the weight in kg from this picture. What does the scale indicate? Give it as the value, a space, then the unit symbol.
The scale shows 4.4 kg
